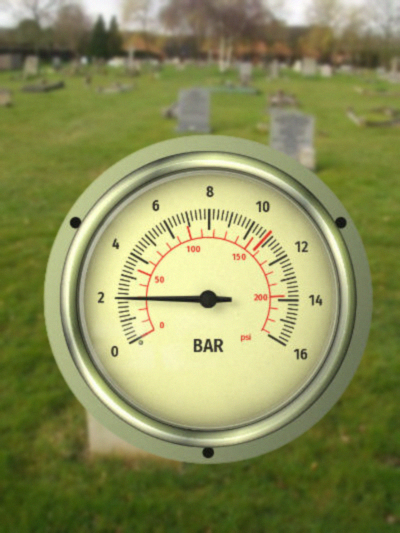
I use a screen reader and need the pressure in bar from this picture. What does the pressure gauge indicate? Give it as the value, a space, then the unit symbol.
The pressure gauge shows 2 bar
